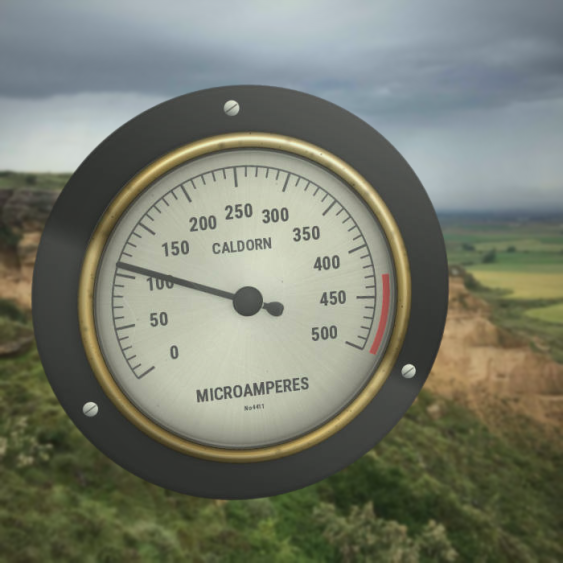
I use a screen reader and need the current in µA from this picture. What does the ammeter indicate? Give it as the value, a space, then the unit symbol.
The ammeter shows 110 µA
